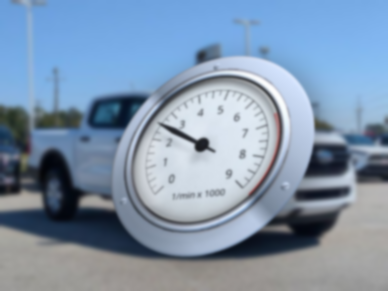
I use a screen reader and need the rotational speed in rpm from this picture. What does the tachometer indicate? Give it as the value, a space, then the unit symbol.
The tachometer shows 2500 rpm
